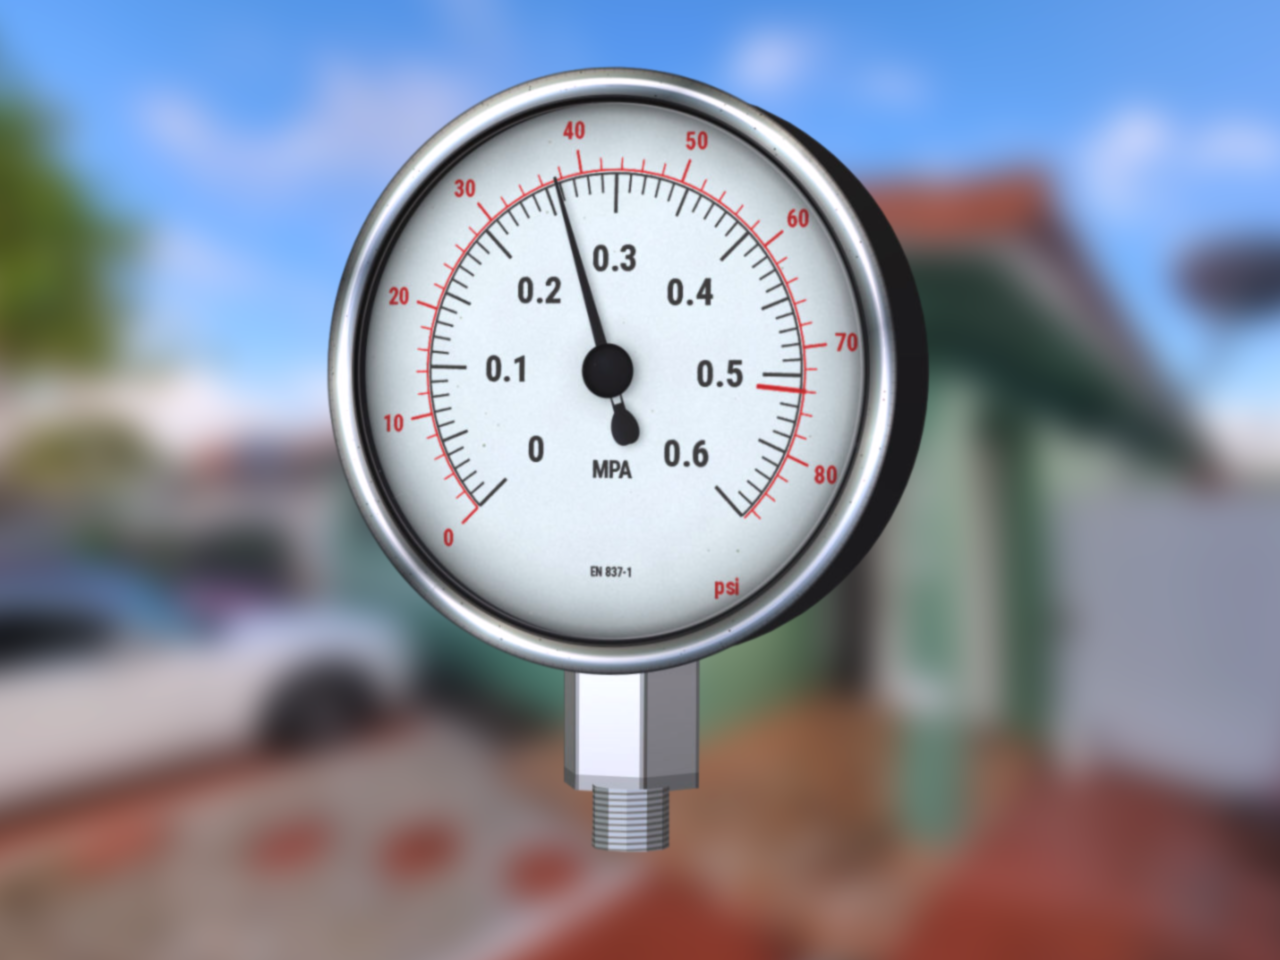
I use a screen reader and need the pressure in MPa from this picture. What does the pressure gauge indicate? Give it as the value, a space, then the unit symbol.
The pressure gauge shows 0.26 MPa
